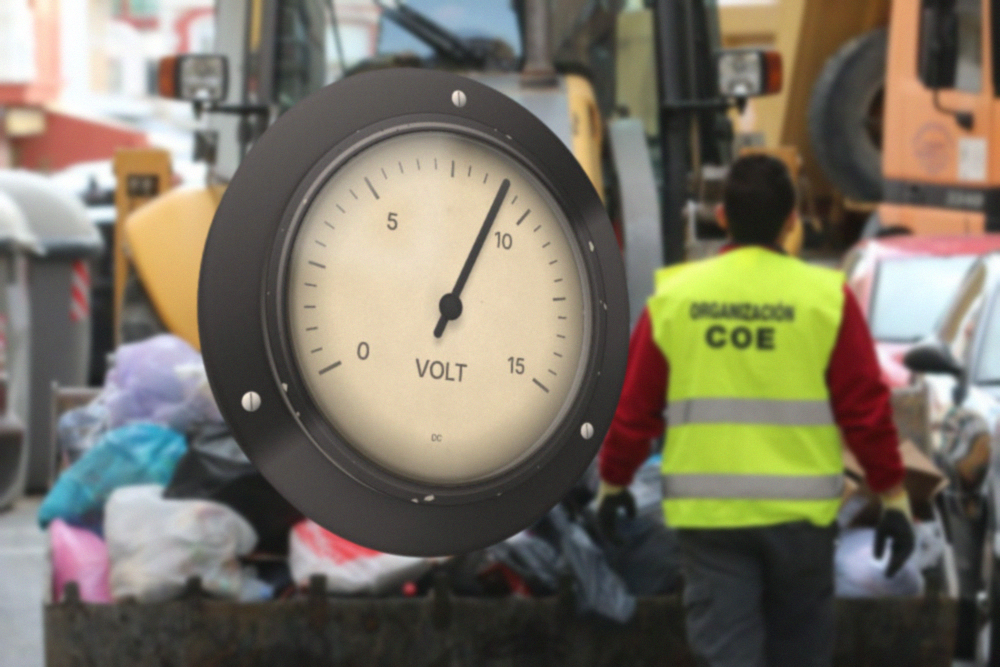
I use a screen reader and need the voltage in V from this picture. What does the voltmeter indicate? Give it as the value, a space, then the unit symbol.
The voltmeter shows 9 V
